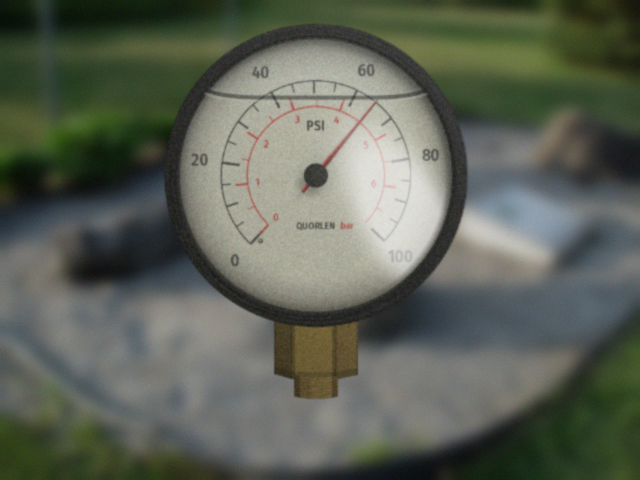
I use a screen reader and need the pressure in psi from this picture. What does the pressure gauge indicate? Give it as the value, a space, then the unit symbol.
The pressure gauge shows 65 psi
